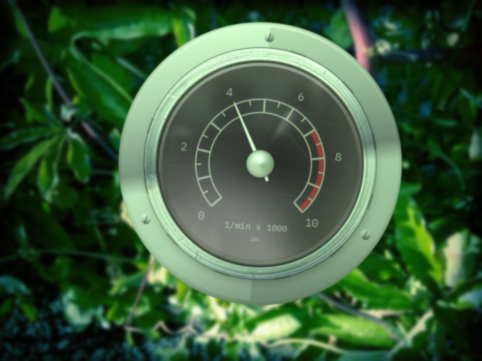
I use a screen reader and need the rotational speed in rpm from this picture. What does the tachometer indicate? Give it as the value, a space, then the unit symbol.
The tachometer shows 4000 rpm
